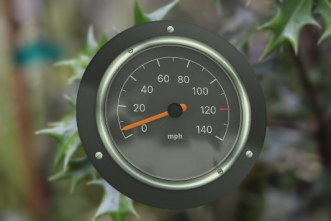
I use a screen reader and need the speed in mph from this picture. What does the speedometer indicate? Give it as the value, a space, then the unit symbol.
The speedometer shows 5 mph
